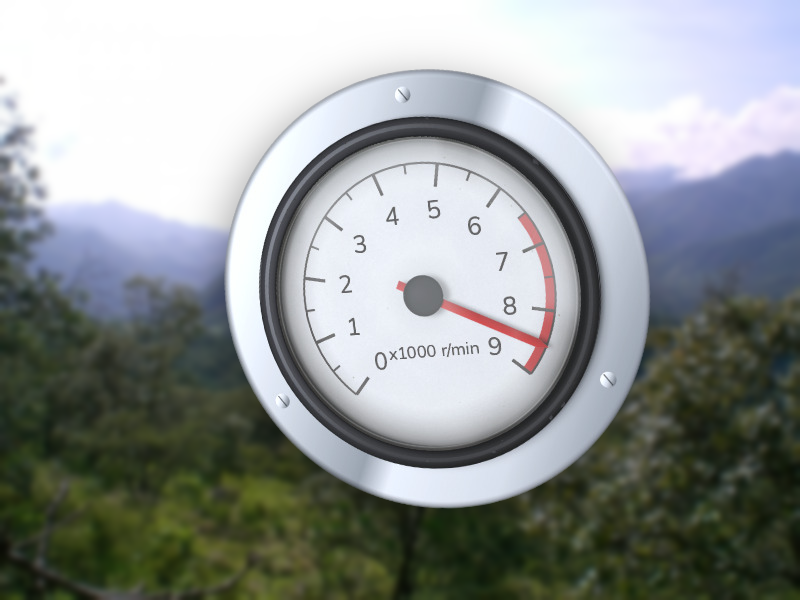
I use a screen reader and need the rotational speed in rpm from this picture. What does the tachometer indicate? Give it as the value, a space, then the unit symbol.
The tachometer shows 8500 rpm
